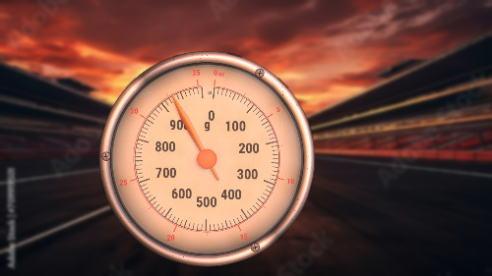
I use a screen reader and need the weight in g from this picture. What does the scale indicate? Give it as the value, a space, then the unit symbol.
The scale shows 930 g
